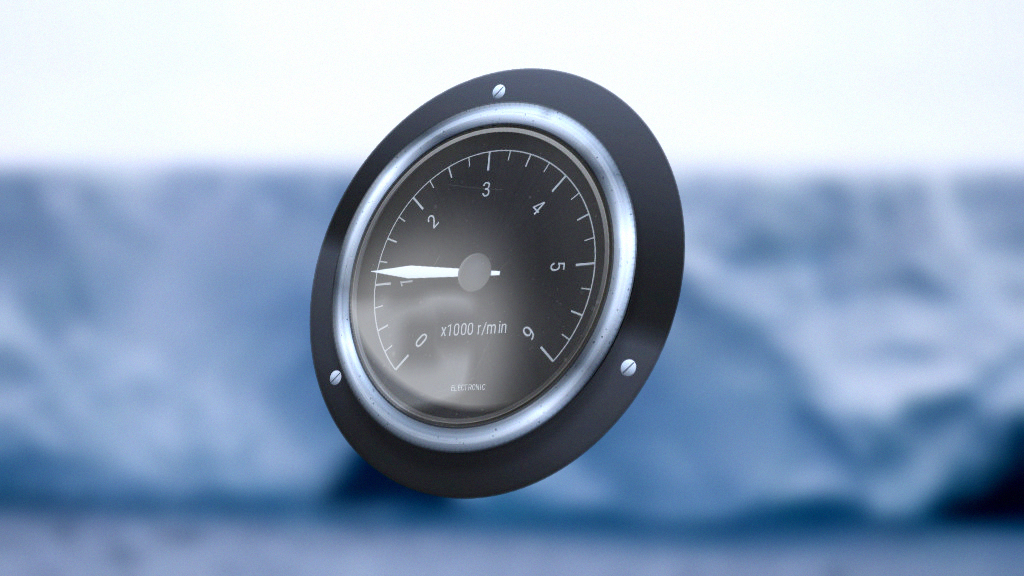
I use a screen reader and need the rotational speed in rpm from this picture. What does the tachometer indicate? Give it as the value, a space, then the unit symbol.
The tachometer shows 1125 rpm
